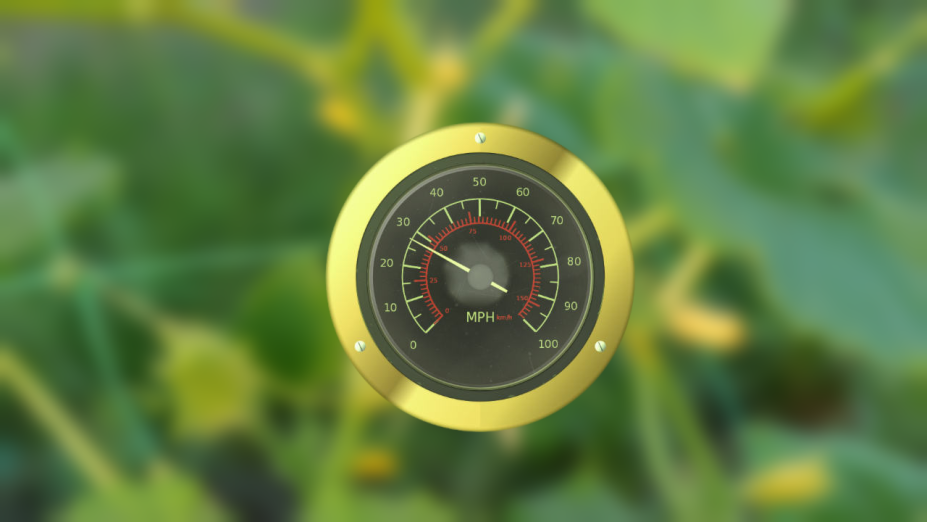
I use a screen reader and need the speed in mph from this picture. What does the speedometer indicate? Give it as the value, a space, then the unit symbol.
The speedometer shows 27.5 mph
